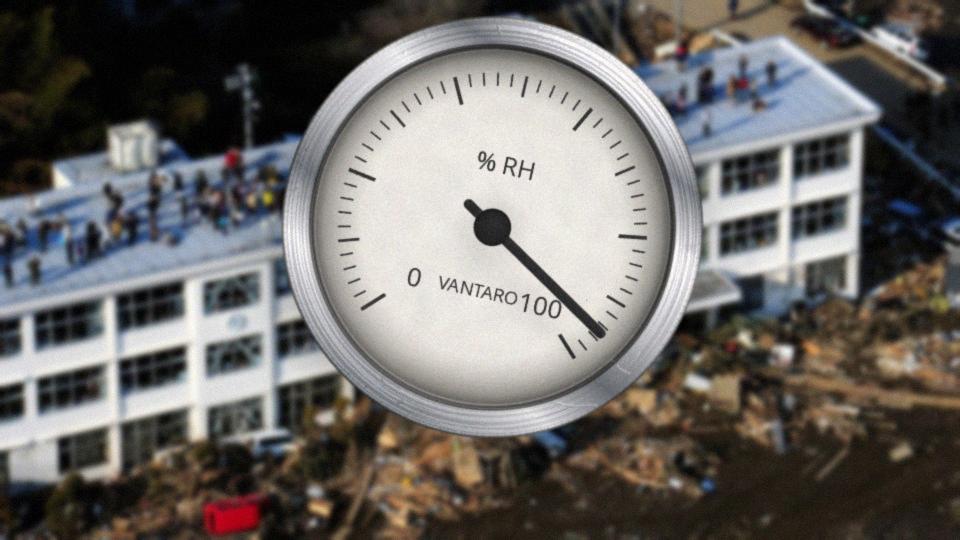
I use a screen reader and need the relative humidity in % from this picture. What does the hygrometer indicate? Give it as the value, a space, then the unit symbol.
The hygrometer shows 95 %
